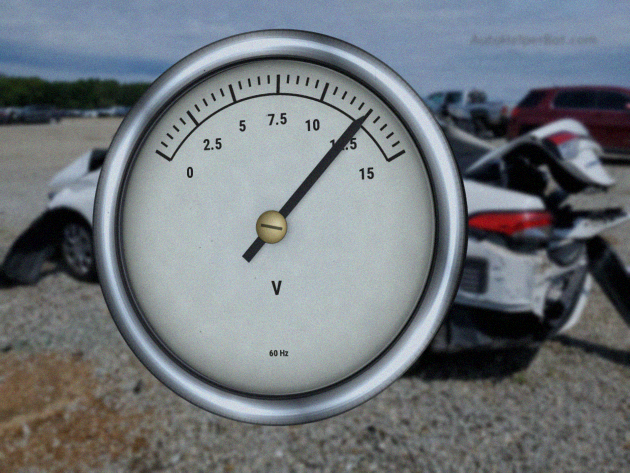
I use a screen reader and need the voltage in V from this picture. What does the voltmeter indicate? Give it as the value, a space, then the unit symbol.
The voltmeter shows 12.5 V
